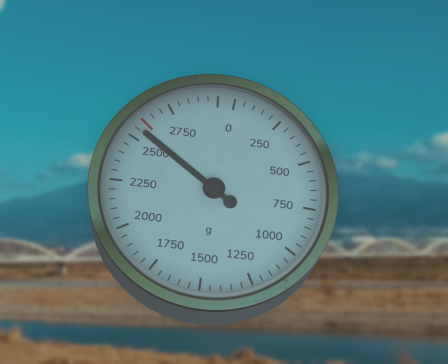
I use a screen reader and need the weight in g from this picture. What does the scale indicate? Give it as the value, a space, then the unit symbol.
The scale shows 2550 g
